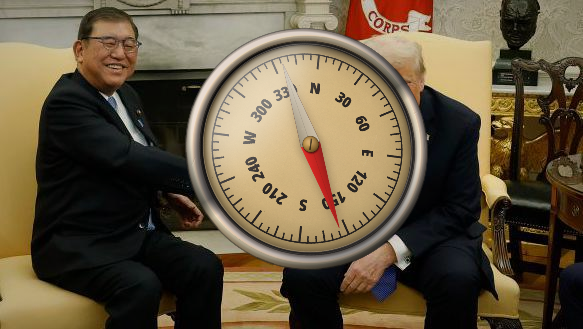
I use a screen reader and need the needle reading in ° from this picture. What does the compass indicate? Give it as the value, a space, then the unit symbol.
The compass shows 155 °
